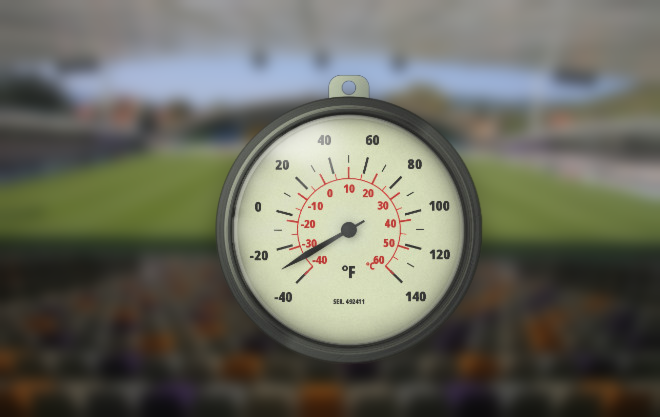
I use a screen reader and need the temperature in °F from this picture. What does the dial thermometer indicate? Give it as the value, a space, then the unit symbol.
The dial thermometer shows -30 °F
